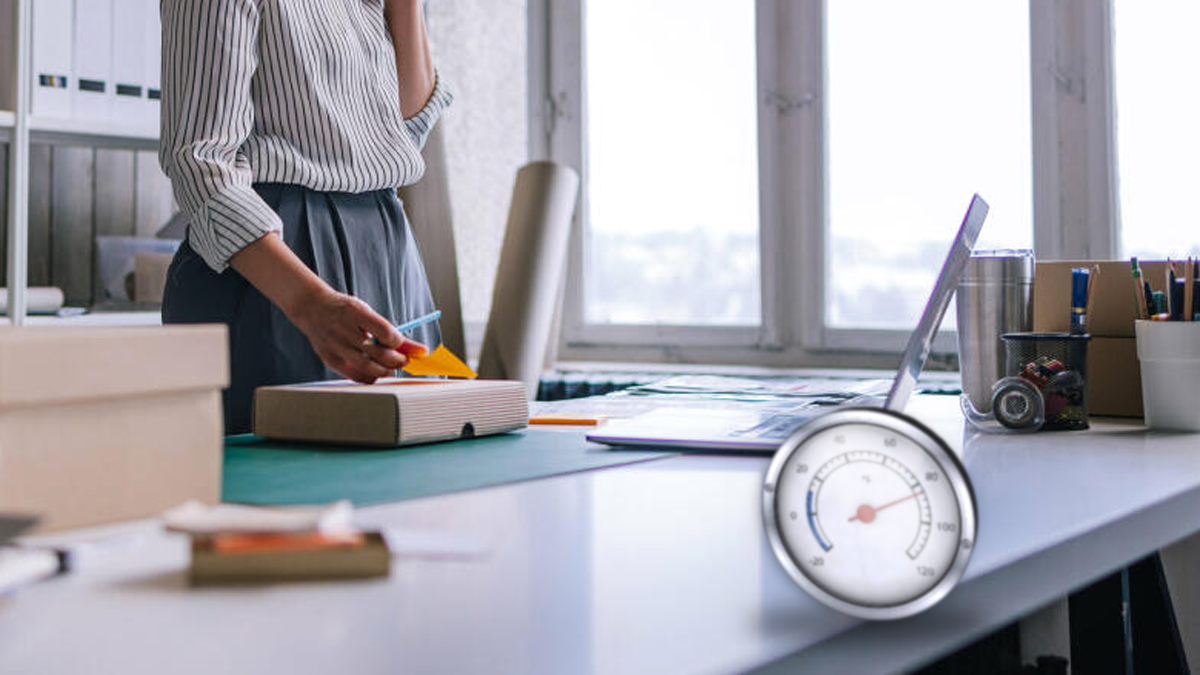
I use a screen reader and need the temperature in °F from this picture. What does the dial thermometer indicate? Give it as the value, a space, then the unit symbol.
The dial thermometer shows 84 °F
